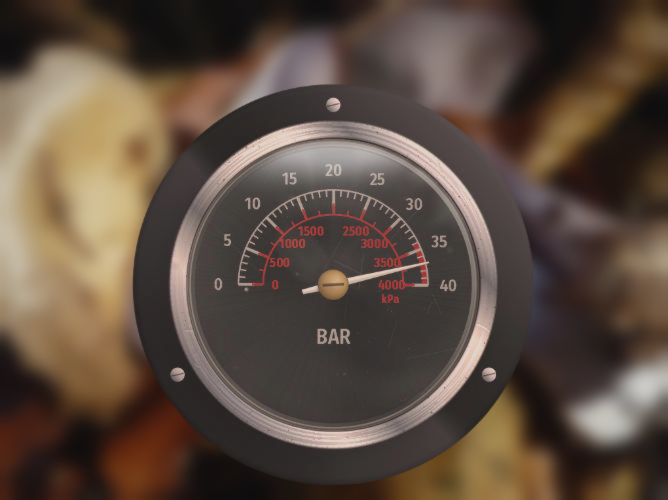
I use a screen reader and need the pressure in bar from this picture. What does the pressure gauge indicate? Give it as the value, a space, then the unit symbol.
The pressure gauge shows 37 bar
